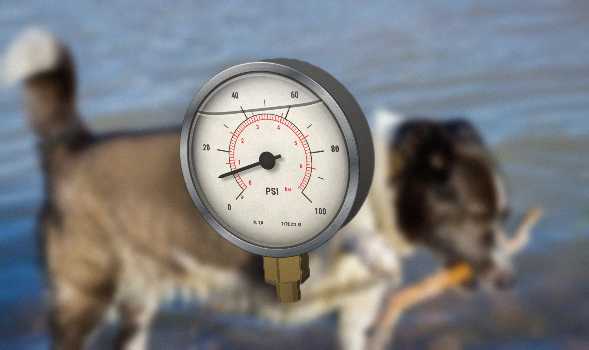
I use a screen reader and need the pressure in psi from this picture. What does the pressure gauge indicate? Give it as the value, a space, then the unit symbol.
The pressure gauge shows 10 psi
